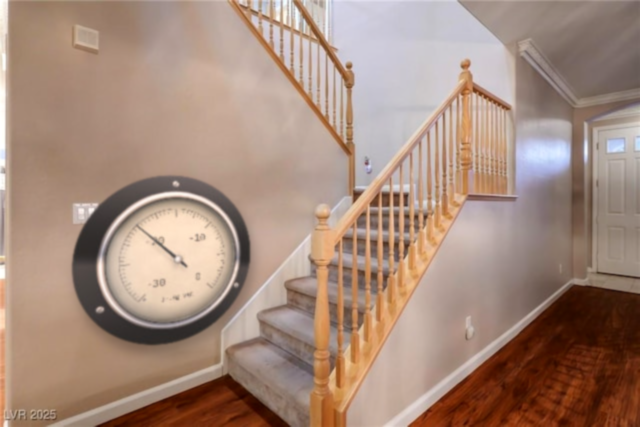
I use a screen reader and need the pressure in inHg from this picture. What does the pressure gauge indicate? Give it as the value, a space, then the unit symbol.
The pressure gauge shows -20 inHg
